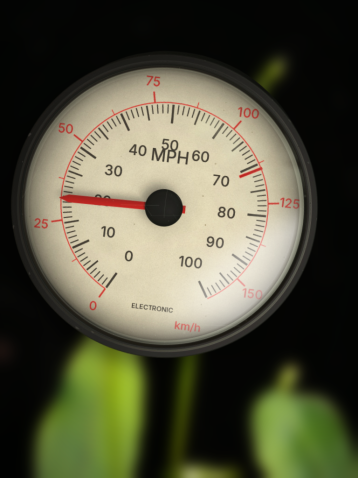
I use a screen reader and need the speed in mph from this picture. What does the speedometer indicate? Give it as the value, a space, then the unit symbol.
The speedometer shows 20 mph
